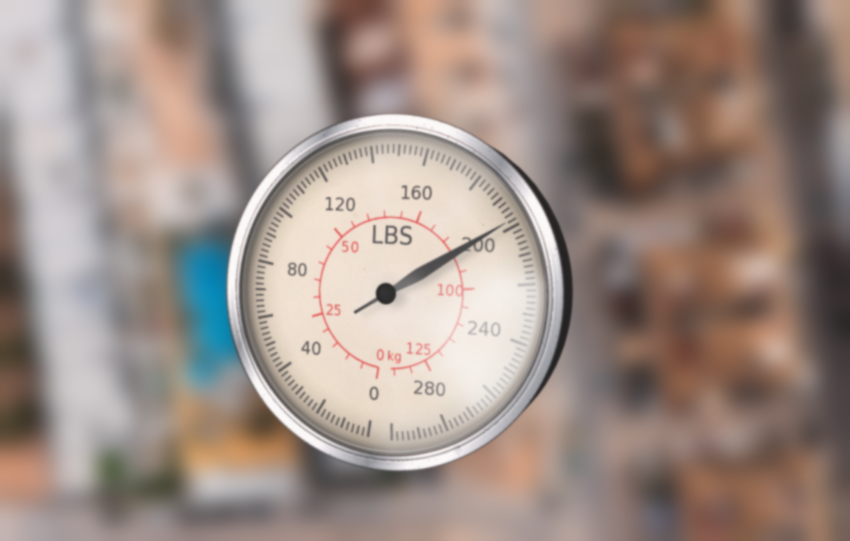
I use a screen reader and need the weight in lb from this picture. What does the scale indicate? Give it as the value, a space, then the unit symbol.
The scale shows 198 lb
